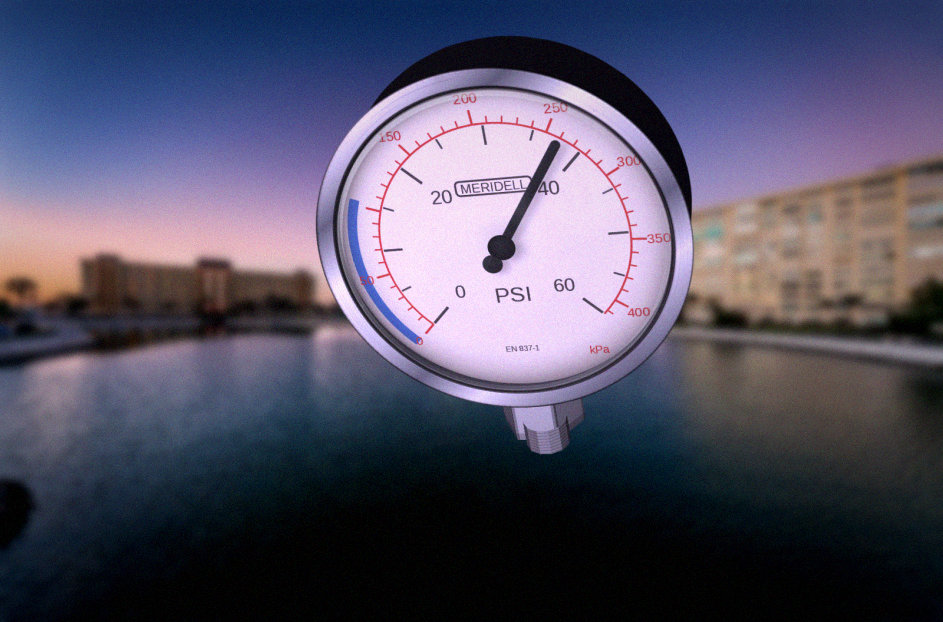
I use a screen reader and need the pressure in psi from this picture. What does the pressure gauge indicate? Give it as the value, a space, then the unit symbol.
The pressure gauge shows 37.5 psi
